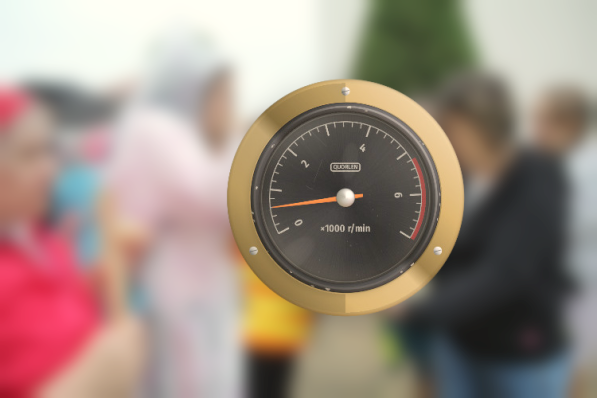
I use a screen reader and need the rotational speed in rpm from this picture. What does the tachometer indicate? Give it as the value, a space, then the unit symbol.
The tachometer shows 600 rpm
